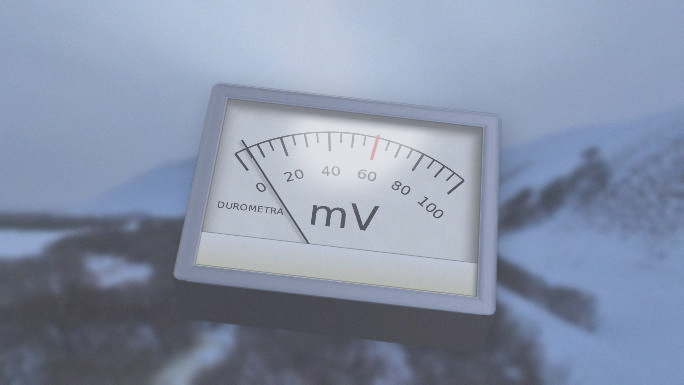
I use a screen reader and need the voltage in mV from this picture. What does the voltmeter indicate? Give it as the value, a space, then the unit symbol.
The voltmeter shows 5 mV
